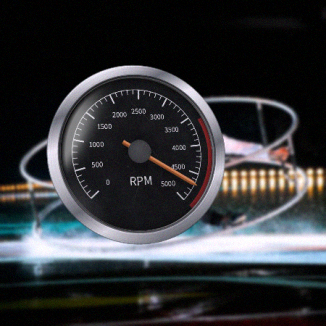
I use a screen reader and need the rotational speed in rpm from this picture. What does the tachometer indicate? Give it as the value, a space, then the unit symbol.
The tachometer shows 4700 rpm
